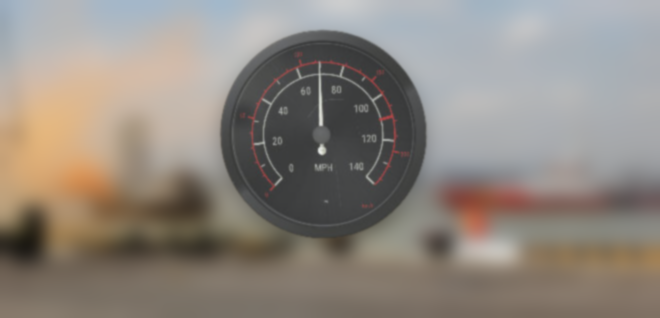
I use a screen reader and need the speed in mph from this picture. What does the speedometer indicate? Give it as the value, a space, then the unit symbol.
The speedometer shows 70 mph
